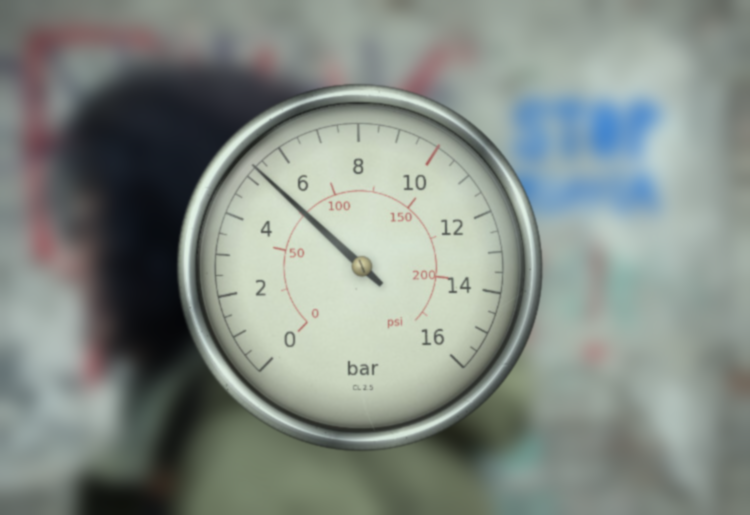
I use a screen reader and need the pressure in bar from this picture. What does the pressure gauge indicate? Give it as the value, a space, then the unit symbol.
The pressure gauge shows 5.25 bar
